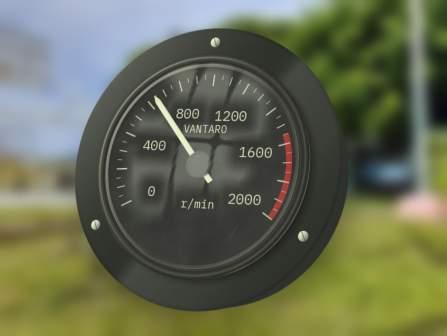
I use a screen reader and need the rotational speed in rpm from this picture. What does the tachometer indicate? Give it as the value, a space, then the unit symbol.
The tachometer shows 650 rpm
